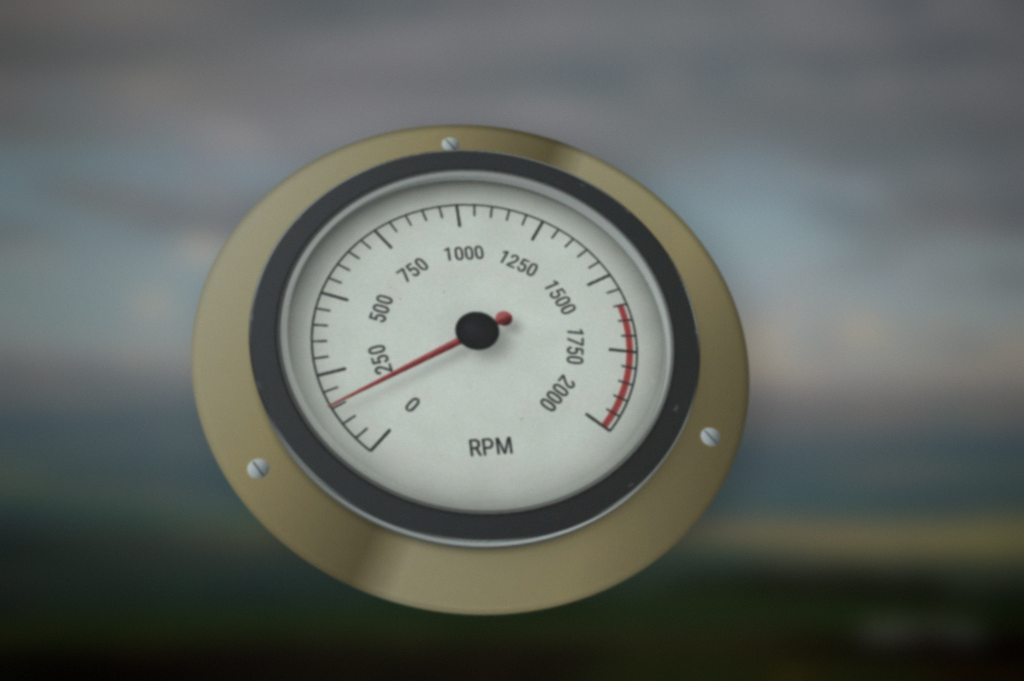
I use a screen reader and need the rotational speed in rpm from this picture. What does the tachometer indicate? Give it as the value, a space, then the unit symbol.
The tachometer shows 150 rpm
